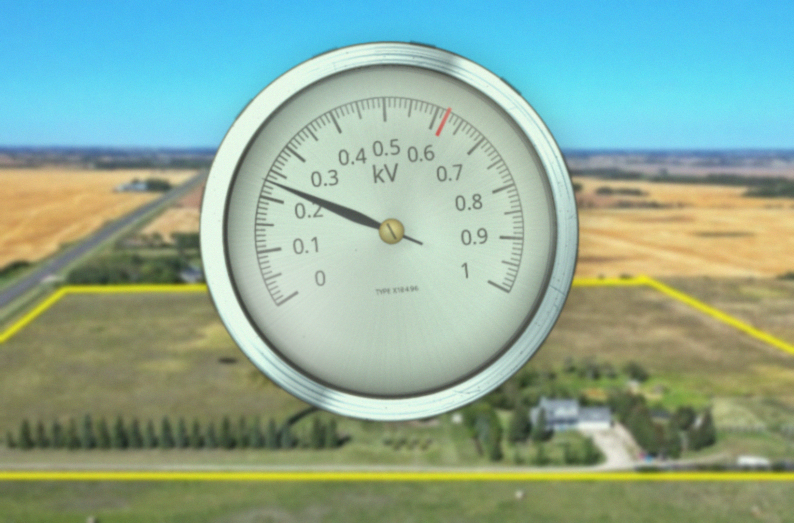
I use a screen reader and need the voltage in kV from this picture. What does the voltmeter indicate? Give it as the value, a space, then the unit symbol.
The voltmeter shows 0.23 kV
